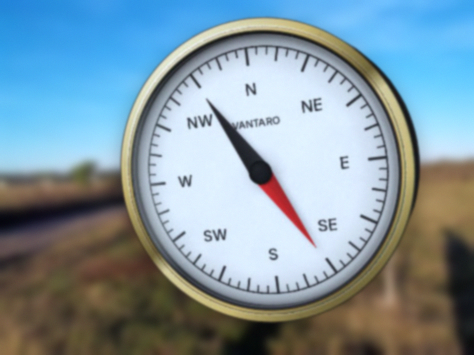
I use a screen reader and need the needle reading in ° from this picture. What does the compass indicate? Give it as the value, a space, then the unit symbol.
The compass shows 150 °
